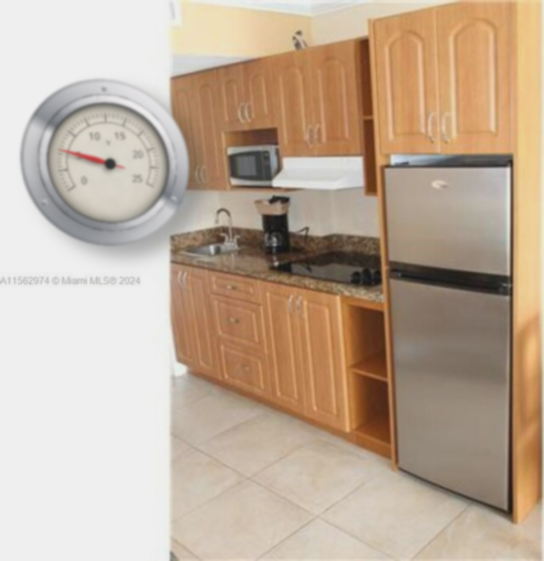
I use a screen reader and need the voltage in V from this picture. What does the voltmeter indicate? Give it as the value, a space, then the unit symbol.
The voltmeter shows 5 V
